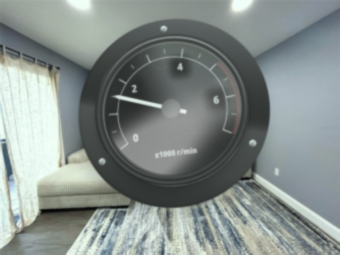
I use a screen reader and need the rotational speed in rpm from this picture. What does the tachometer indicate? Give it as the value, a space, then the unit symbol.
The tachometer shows 1500 rpm
